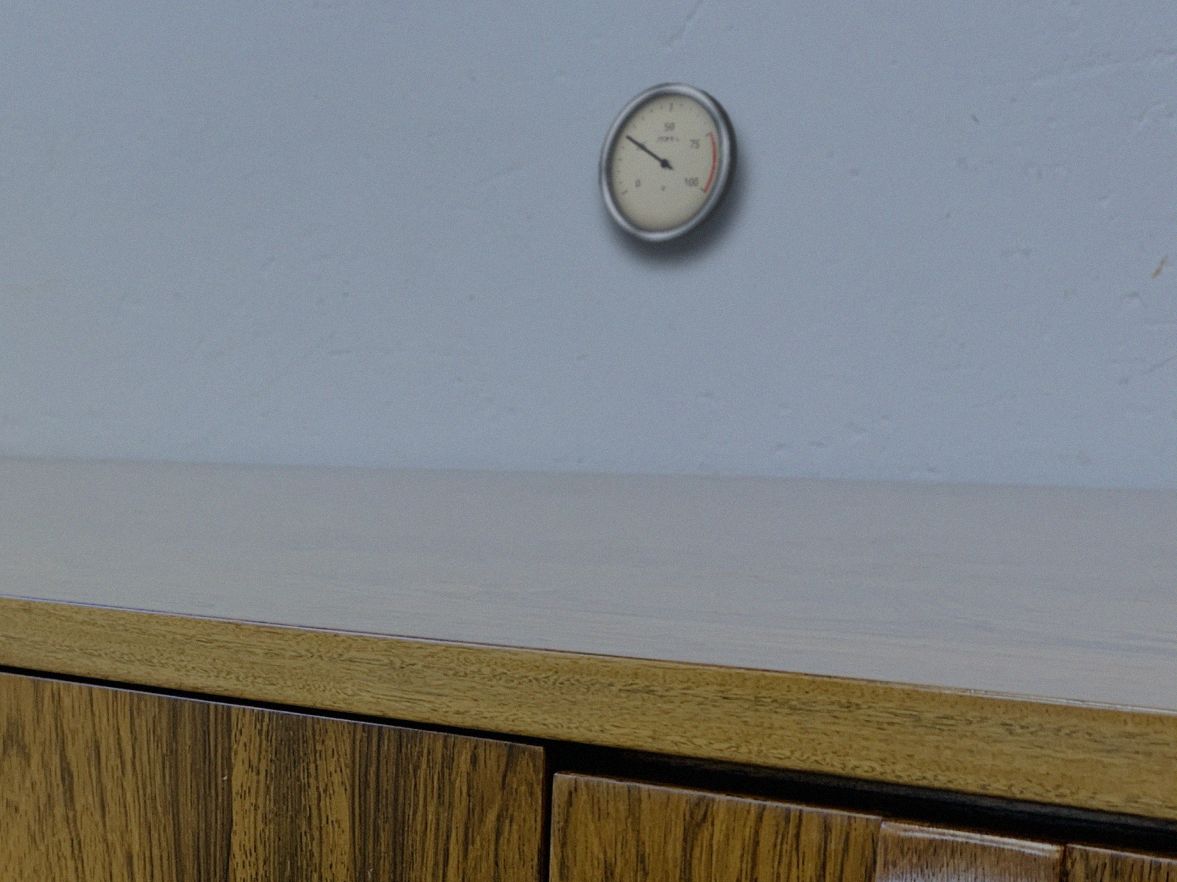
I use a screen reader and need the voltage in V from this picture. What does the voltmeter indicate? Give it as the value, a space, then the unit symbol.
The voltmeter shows 25 V
